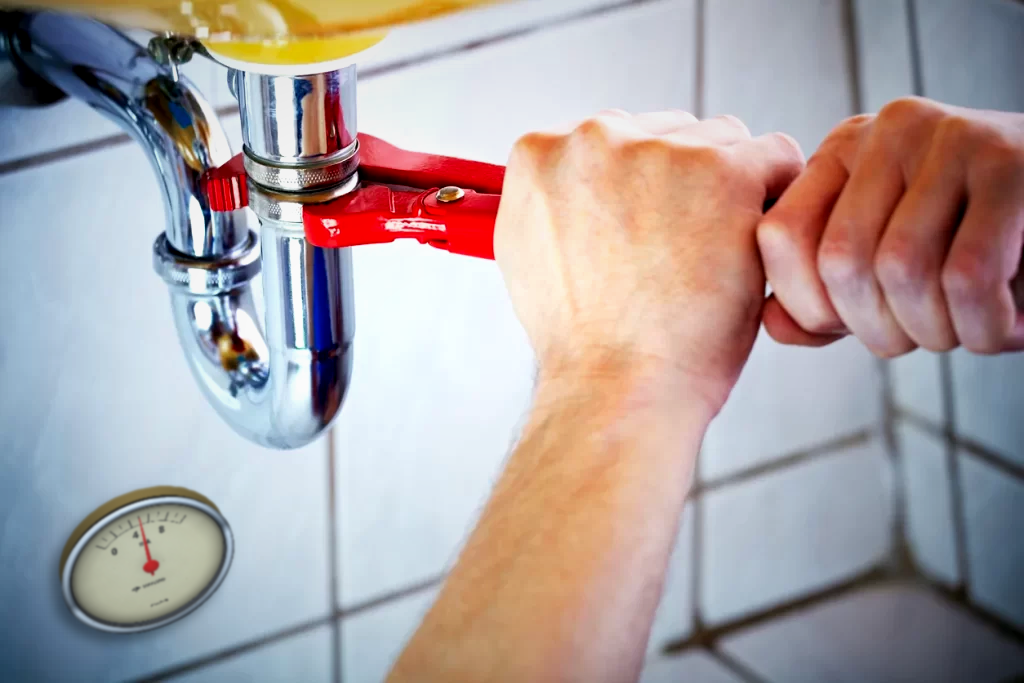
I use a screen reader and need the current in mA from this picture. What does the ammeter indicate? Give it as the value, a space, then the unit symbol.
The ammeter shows 5 mA
